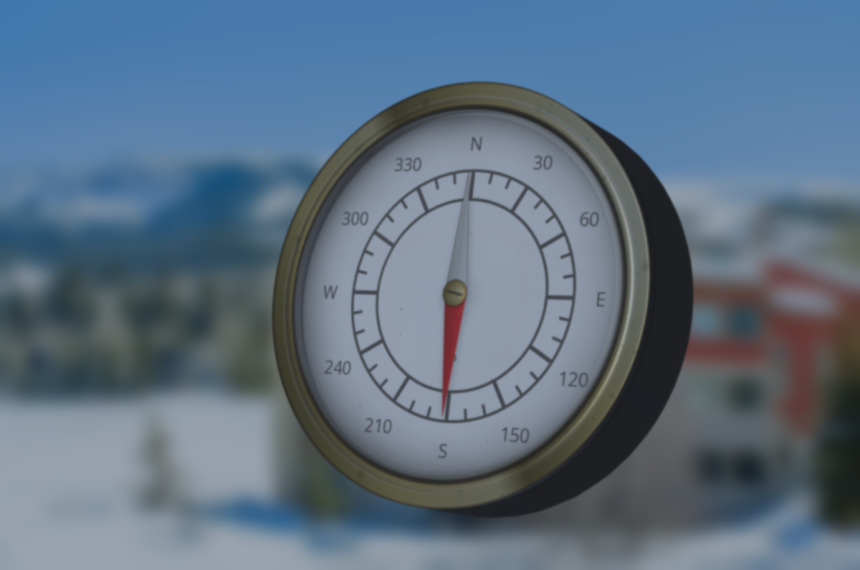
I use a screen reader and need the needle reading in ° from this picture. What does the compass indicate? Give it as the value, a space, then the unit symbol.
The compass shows 180 °
